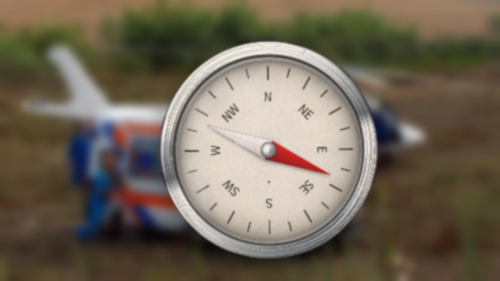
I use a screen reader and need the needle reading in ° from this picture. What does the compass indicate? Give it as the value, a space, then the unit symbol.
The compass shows 112.5 °
